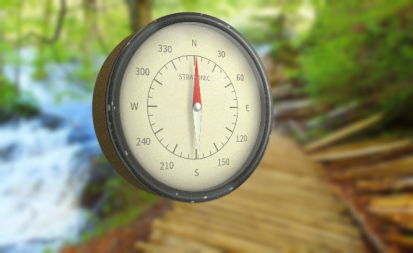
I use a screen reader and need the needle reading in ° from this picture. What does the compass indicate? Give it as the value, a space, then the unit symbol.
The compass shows 0 °
